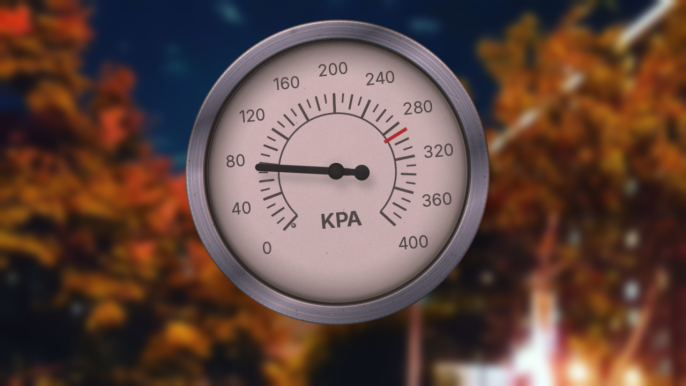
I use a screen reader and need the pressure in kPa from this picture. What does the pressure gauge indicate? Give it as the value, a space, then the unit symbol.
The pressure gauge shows 75 kPa
